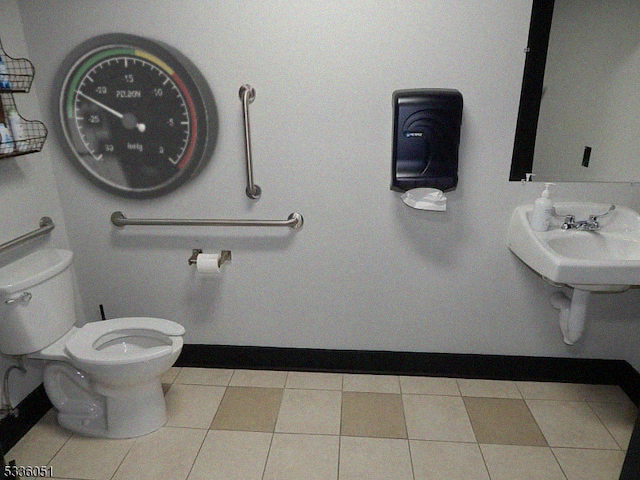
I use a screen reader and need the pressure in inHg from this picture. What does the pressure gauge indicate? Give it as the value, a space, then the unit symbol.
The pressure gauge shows -22 inHg
